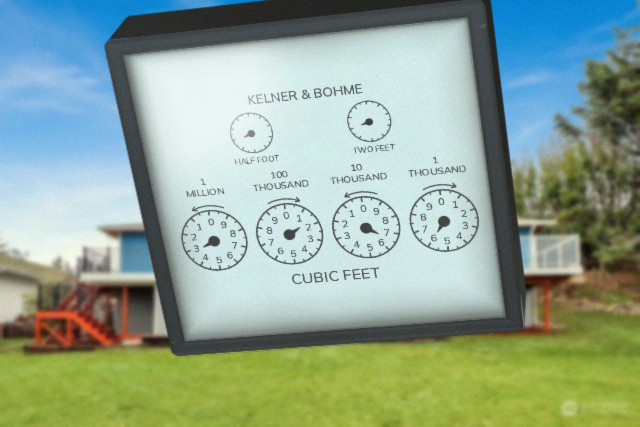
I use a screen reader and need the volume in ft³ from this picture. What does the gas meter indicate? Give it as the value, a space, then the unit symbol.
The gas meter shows 316600 ft³
